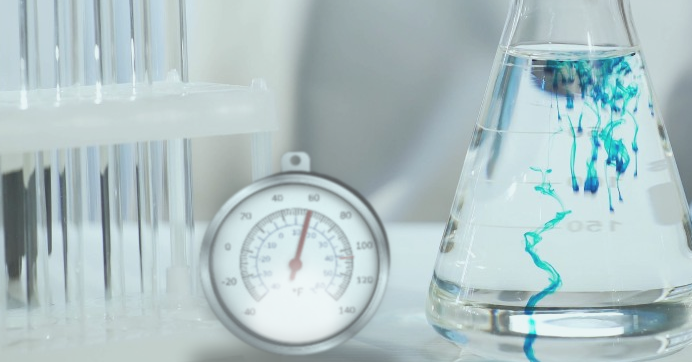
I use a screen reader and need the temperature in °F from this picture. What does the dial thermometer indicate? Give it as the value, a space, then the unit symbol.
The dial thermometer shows 60 °F
